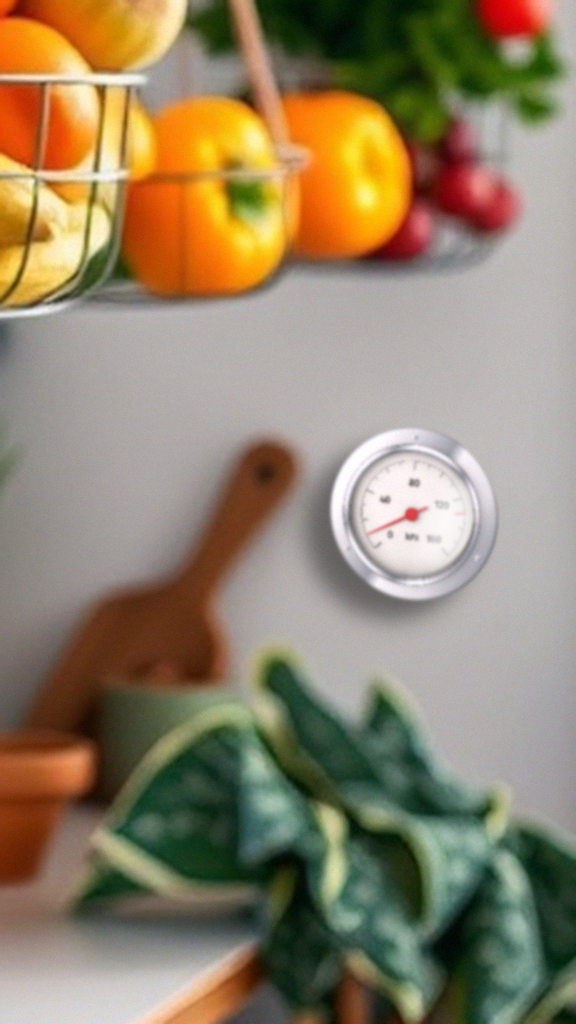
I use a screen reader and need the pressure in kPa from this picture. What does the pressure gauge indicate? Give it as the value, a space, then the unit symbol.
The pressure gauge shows 10 kPa
